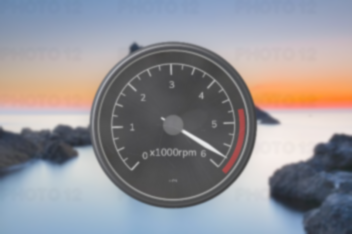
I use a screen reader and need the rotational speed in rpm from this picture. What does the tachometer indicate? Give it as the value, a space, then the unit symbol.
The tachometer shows 5750 rpm
